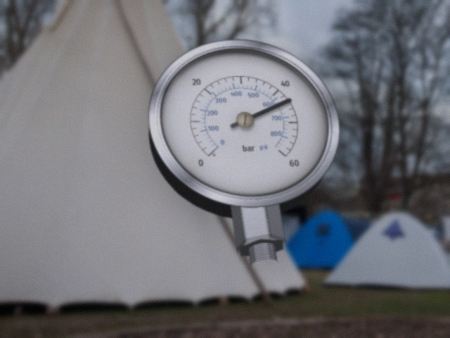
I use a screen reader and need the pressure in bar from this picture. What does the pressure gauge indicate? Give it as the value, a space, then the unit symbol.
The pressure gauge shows 44 bar
